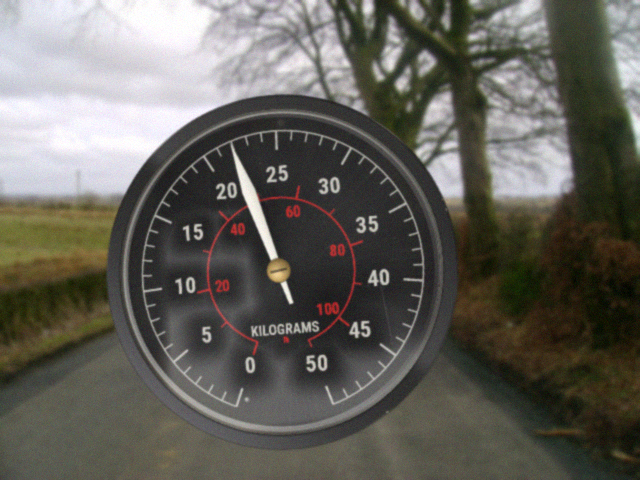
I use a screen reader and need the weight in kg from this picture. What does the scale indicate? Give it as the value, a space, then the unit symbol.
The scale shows 22 kg
